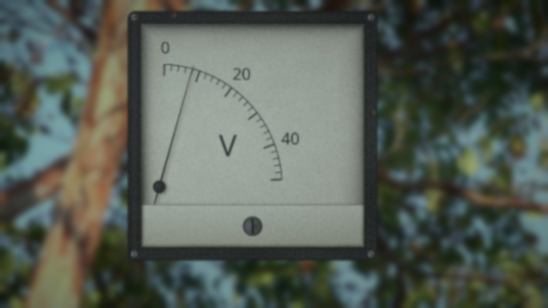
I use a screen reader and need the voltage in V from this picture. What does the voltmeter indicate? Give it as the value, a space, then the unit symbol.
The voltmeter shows 8 V
